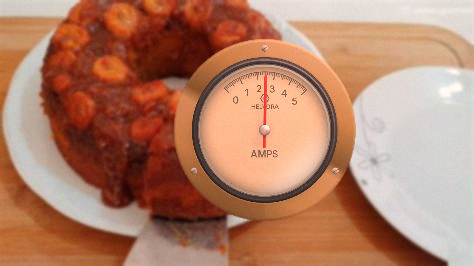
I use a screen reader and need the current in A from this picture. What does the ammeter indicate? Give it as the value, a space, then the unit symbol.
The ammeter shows 2.5 A
